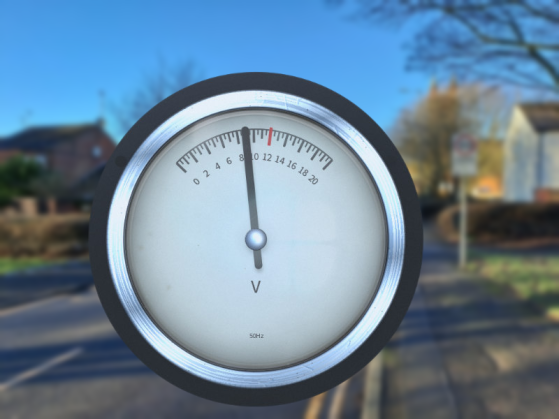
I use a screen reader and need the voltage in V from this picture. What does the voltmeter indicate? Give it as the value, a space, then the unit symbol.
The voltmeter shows 9 V
